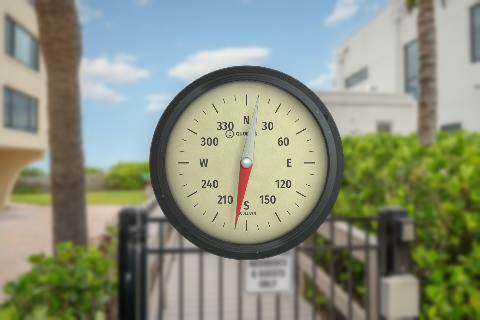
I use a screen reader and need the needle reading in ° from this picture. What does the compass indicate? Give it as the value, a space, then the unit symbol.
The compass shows 190 °
